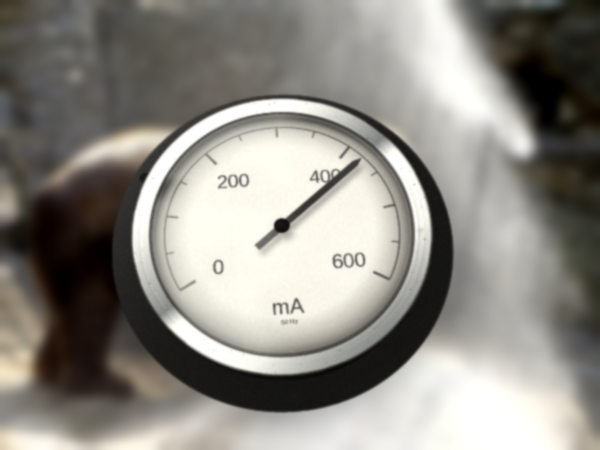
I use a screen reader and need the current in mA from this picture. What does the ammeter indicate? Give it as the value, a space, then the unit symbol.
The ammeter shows 425 mA
